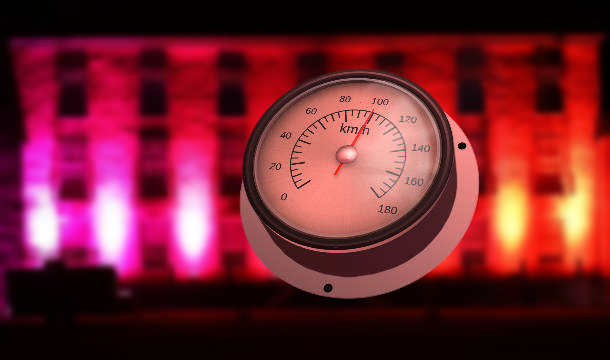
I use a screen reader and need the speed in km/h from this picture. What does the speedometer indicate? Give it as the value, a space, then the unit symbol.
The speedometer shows 100 km/h
